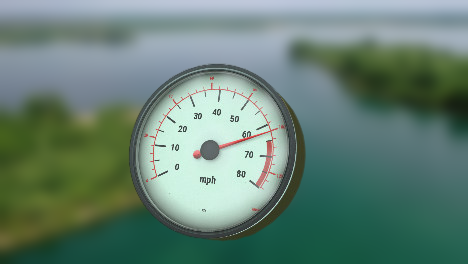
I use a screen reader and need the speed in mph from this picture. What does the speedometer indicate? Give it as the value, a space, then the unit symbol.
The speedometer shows 62.5 mph
